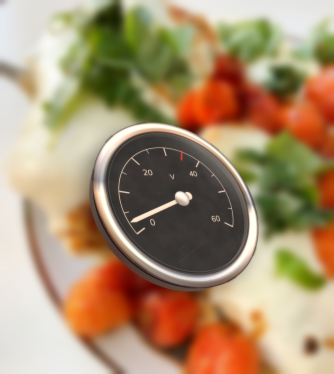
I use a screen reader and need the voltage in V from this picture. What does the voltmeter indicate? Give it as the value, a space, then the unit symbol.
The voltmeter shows 2.5 V
